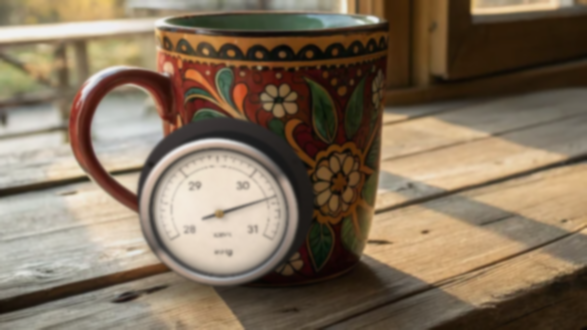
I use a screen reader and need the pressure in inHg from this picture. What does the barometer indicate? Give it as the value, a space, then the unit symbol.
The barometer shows 30.4 inHg
